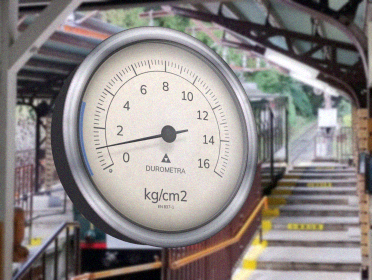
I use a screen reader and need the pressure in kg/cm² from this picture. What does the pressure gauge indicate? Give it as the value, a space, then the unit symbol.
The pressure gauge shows 1 kg/cm²
